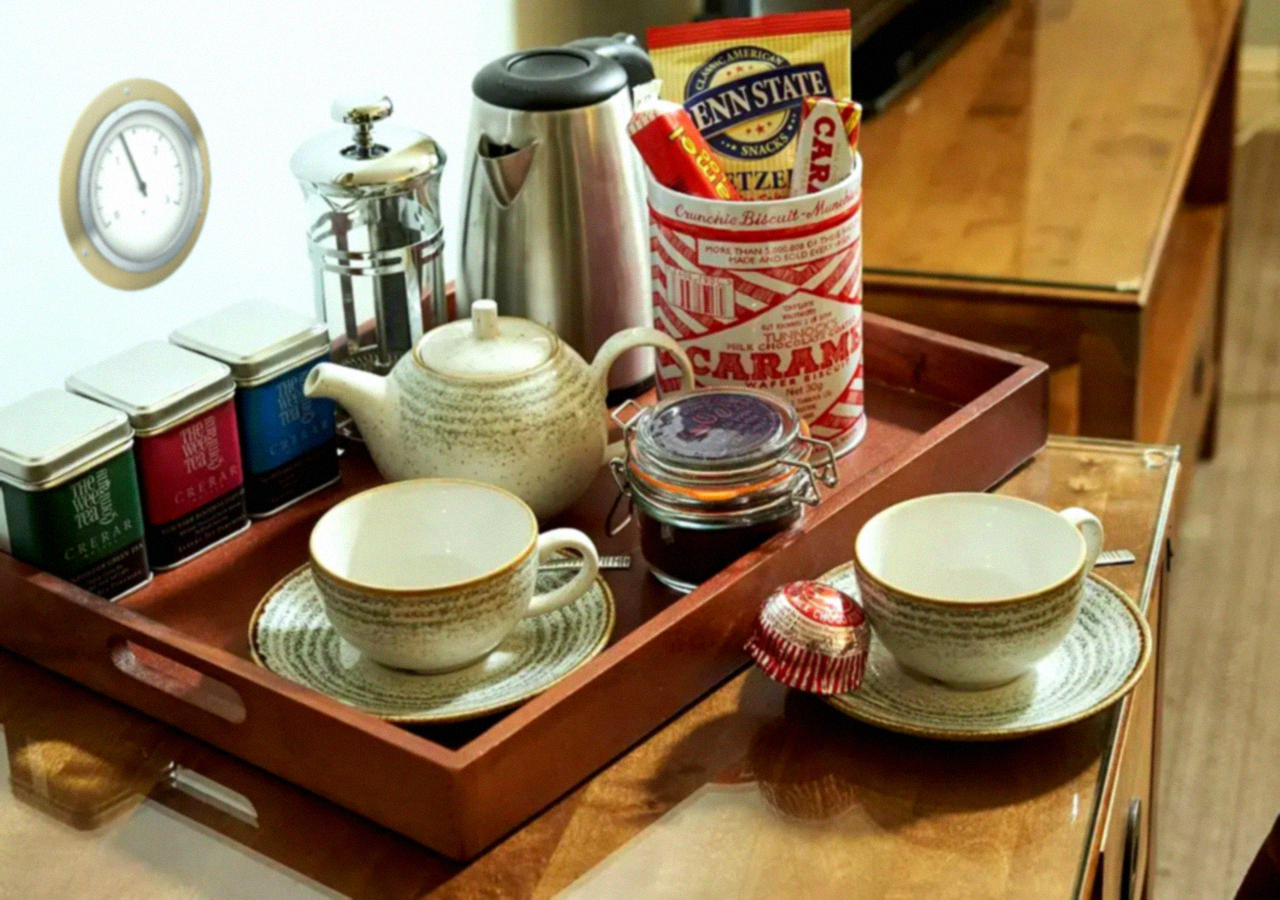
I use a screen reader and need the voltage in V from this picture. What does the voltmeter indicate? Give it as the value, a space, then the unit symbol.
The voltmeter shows 1.25 V
